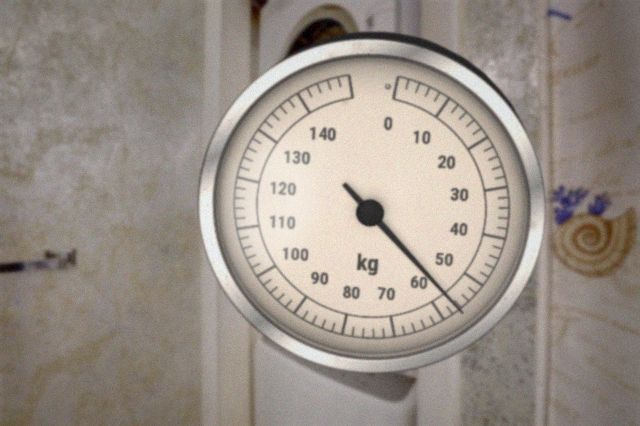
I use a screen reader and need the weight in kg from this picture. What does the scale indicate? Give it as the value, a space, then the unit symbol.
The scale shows 56 kg
